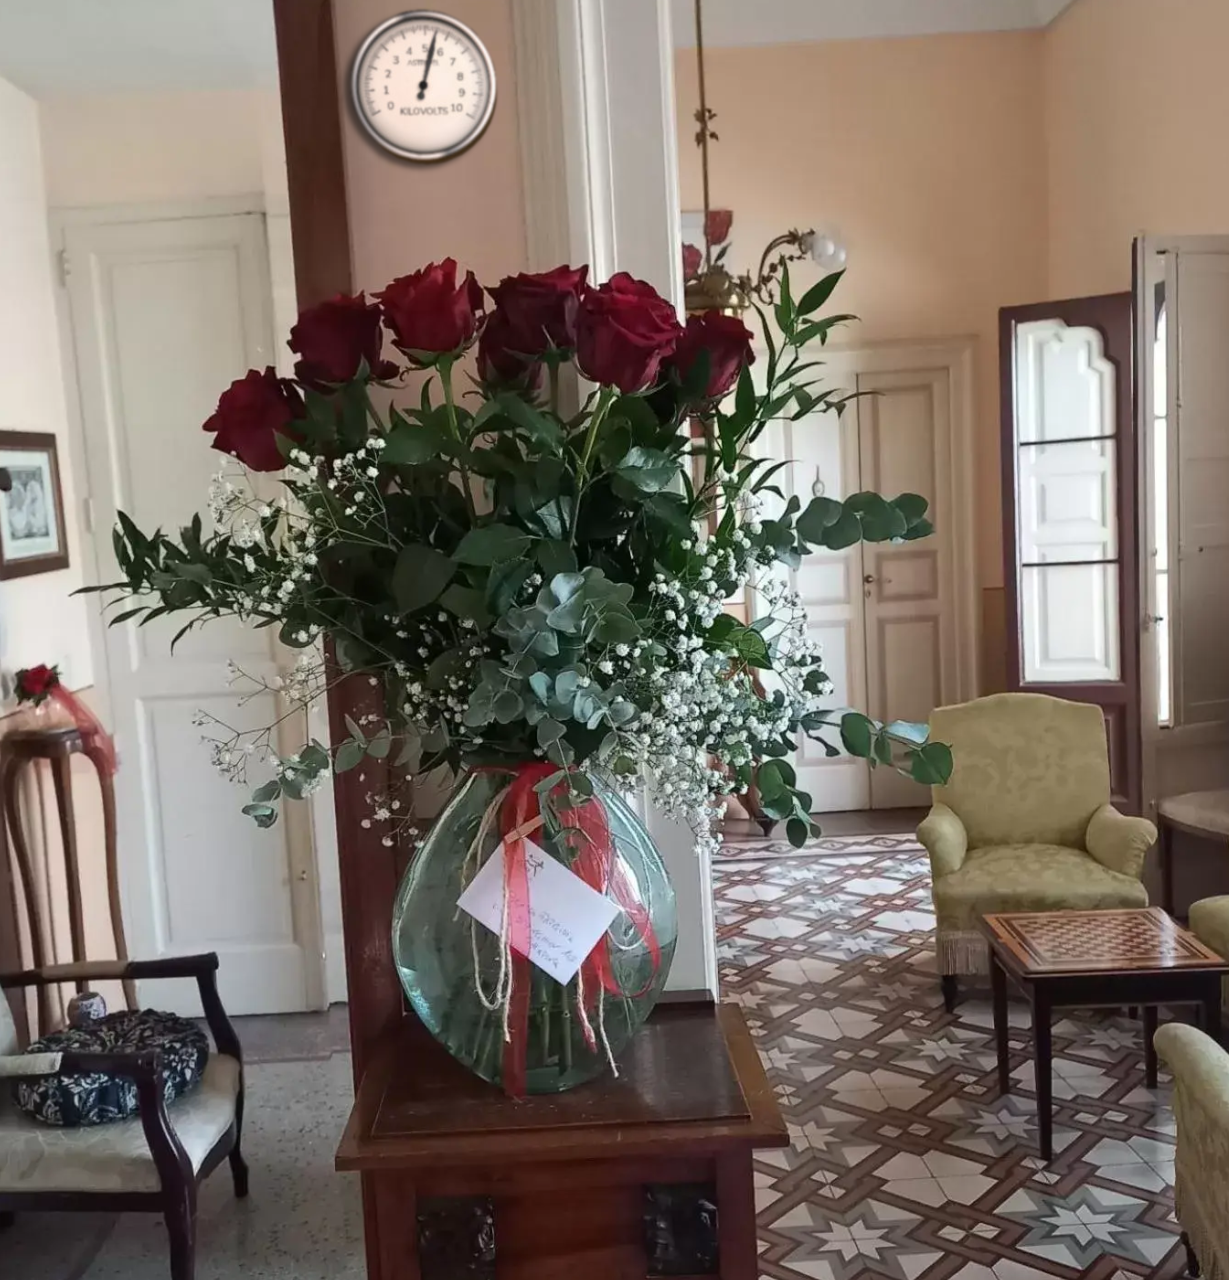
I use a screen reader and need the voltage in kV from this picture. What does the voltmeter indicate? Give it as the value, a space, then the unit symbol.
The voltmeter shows 5.5 kV
